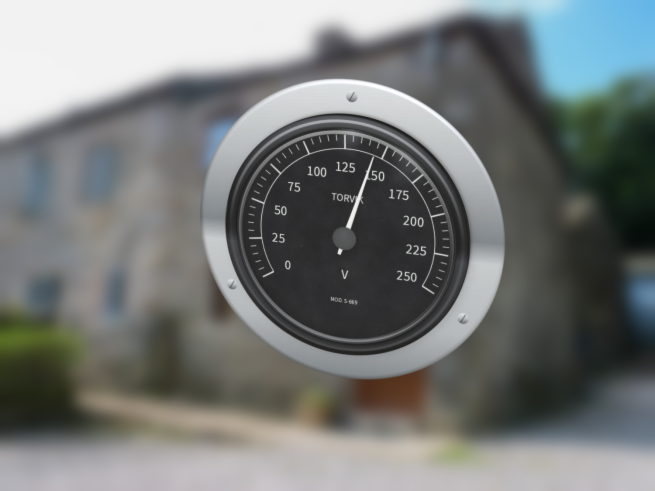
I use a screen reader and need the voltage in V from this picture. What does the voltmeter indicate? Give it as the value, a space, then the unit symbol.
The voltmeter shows 145 V
